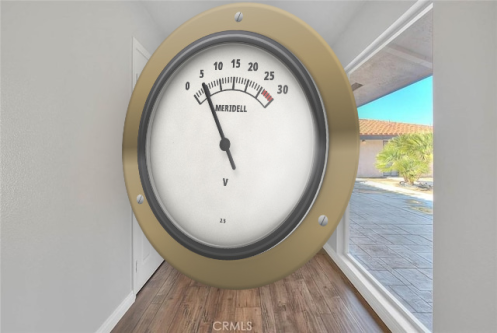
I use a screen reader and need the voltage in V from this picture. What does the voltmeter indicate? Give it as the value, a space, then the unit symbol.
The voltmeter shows 5 V
